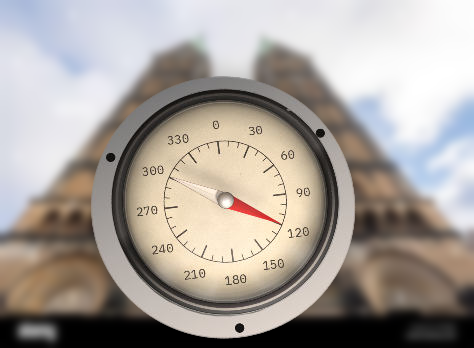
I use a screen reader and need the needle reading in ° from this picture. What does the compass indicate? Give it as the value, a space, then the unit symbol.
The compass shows 120 °
